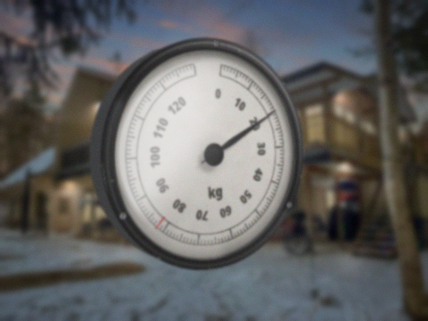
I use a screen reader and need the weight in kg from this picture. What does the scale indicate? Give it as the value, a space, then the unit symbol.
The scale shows 20 kg
